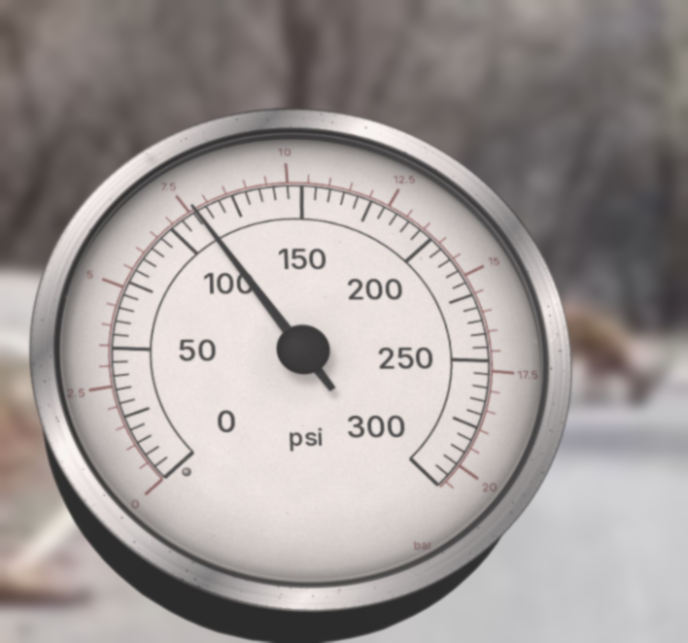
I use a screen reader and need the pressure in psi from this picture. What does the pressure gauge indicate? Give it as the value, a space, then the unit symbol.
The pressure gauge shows 110 psi
